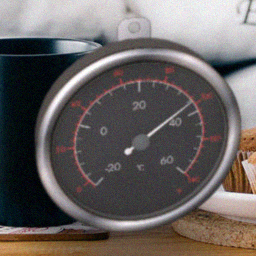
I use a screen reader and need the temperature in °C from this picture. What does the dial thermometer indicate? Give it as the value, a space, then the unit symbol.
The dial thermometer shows 36 °C
